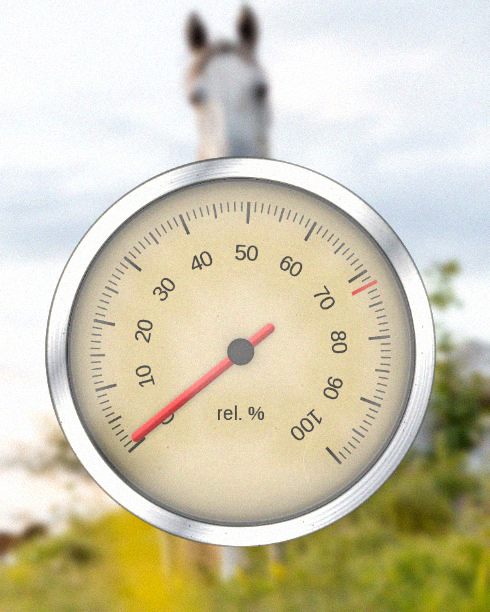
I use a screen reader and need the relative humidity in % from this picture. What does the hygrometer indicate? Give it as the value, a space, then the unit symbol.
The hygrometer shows 1 %
